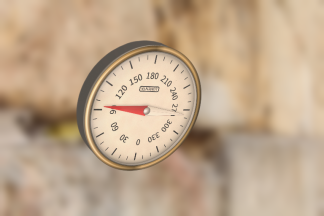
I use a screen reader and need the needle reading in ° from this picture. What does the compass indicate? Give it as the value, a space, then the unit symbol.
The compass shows 95 °
